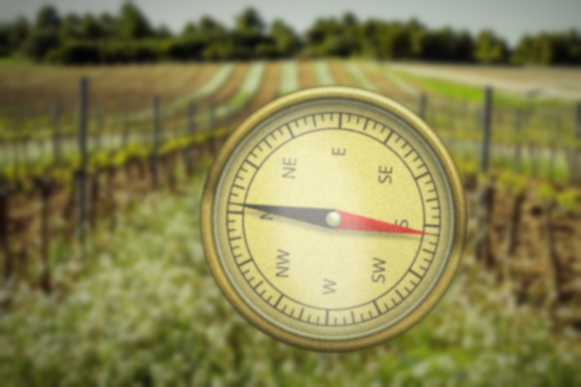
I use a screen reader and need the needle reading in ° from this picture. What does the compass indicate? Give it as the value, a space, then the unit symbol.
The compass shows 185 °
